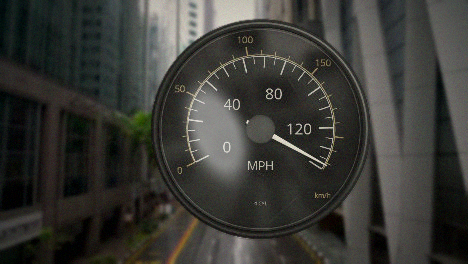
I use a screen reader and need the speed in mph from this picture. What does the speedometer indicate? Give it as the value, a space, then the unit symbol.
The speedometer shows 137.5 mph
